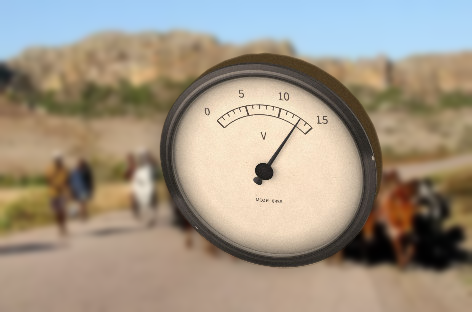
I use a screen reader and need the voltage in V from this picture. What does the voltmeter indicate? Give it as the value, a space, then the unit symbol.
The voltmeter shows 13 V
